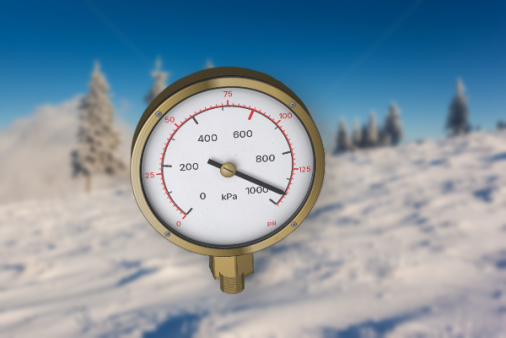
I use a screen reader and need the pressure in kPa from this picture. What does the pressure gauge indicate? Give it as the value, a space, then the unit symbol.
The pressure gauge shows 950 kPa
